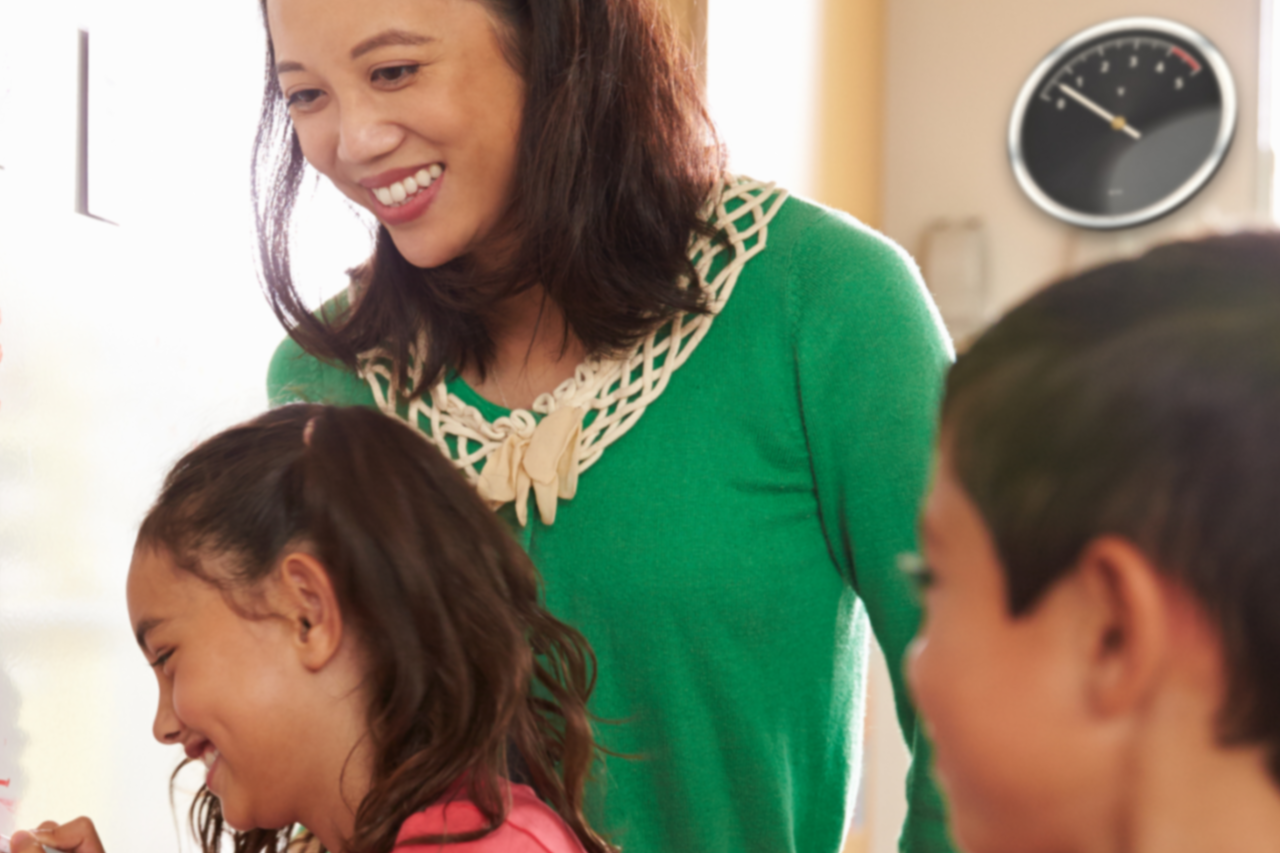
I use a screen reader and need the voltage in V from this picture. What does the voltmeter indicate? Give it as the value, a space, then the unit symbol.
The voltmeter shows 0.5 V
